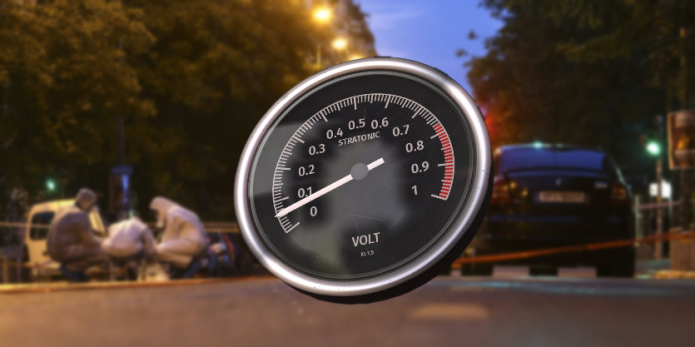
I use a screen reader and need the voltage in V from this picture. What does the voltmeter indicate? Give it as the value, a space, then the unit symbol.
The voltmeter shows 0.05 V
